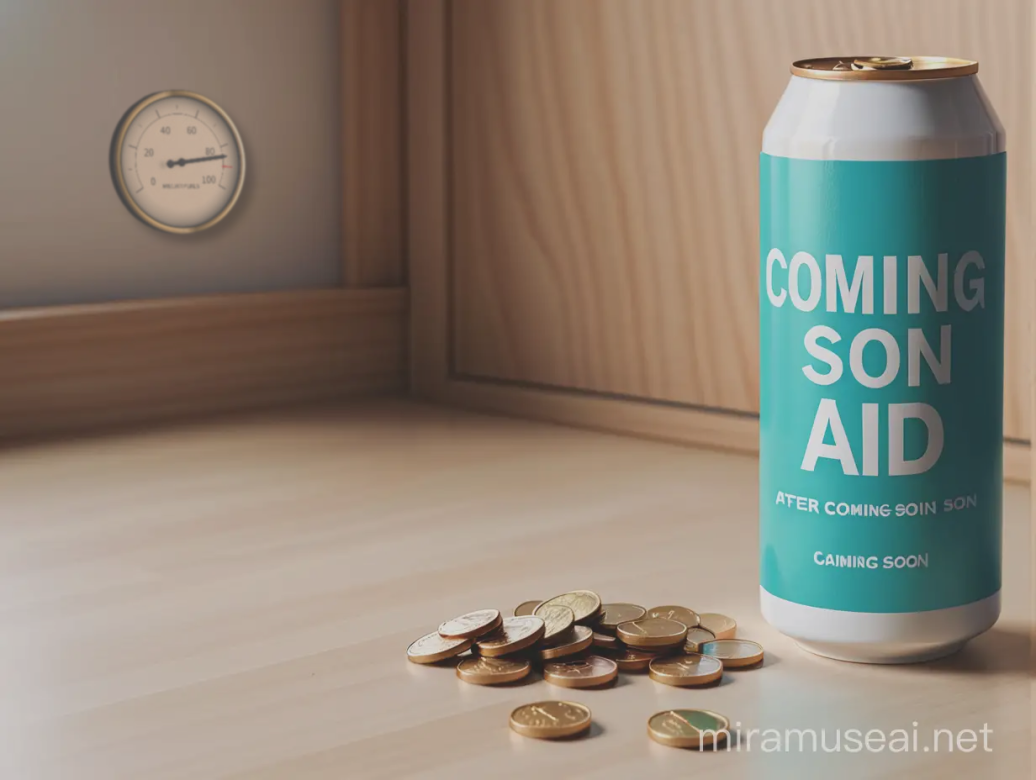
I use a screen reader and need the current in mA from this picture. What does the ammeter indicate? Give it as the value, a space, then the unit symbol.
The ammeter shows 85 mA
